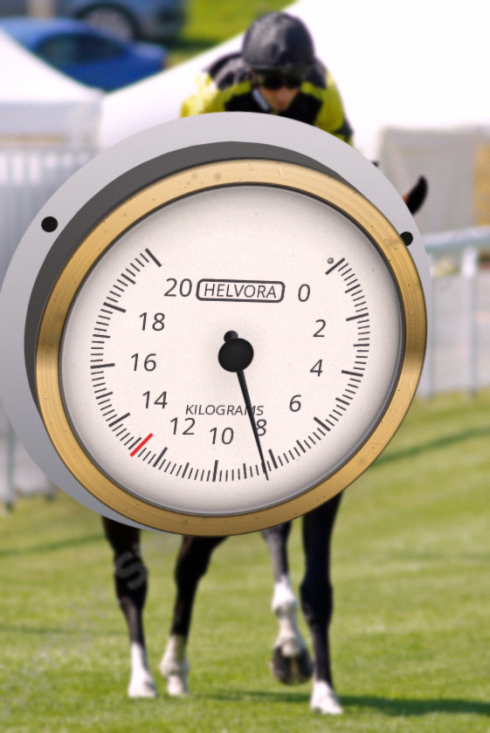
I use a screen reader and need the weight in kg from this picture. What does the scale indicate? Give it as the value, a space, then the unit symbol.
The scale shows 8.4 kg
